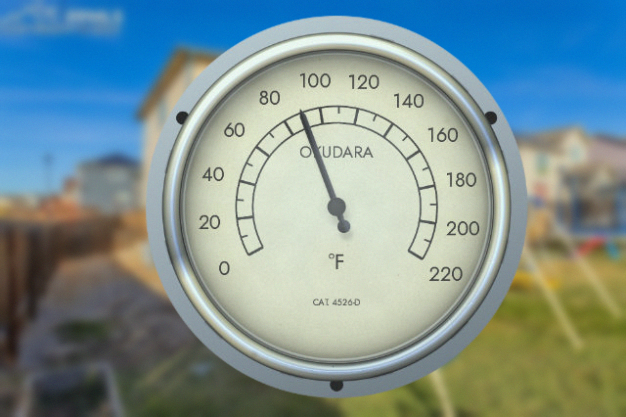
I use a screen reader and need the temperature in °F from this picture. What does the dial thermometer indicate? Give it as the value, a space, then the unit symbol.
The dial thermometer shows 90 °F
